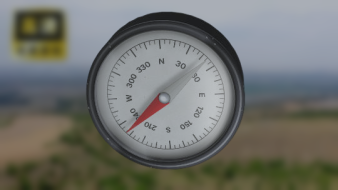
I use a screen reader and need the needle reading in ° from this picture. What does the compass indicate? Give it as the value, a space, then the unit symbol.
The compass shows 230 °
